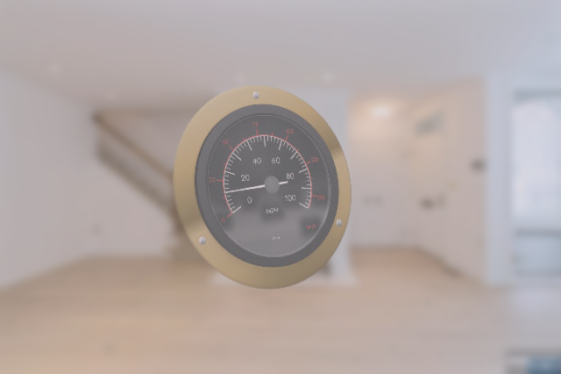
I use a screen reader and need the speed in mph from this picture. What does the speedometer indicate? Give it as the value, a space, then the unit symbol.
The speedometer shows 10 mph
